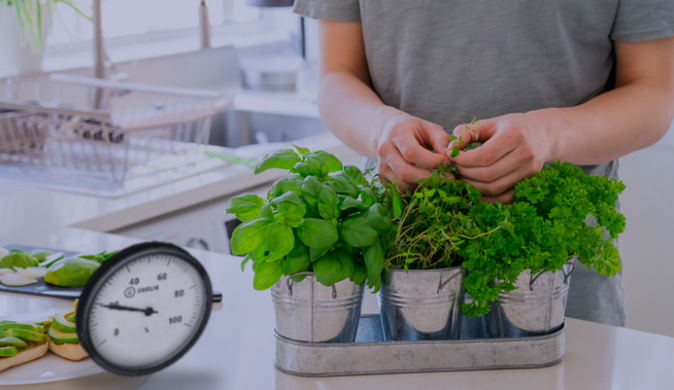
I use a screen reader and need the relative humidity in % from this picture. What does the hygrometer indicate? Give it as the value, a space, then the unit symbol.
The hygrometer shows 20 %
